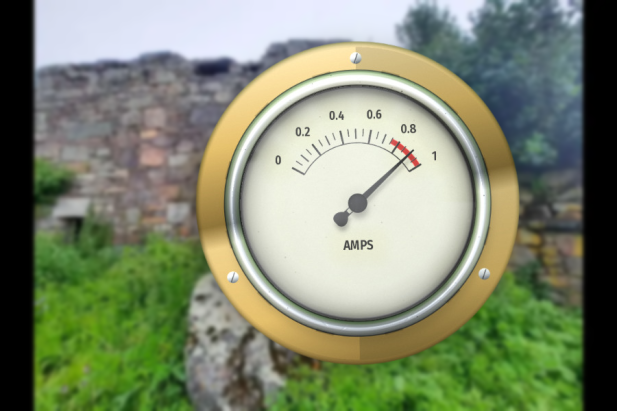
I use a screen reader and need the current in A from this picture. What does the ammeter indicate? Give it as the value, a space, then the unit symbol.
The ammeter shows 0.9 A
